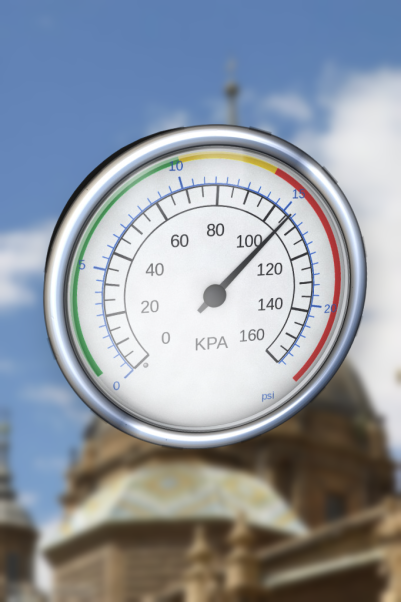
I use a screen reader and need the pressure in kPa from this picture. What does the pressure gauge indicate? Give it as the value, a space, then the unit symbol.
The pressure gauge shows 105 kPa
